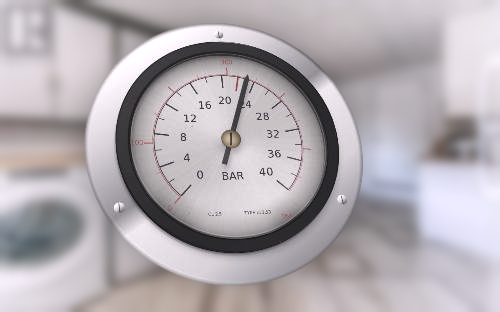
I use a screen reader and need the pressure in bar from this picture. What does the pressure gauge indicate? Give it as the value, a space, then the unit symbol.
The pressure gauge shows 23 bar
